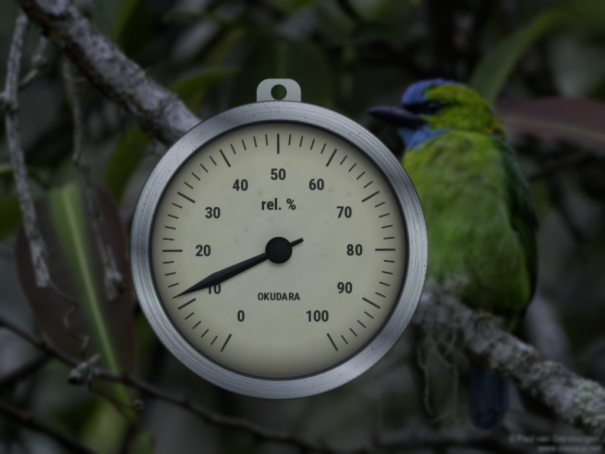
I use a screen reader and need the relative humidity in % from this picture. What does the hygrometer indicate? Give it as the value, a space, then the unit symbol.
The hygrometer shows 12 %
